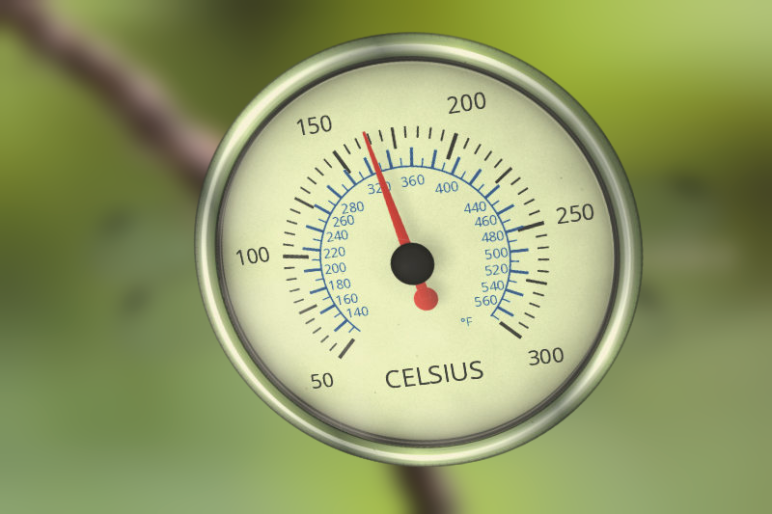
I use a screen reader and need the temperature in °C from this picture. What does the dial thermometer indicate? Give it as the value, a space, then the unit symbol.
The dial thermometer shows 165 °C
